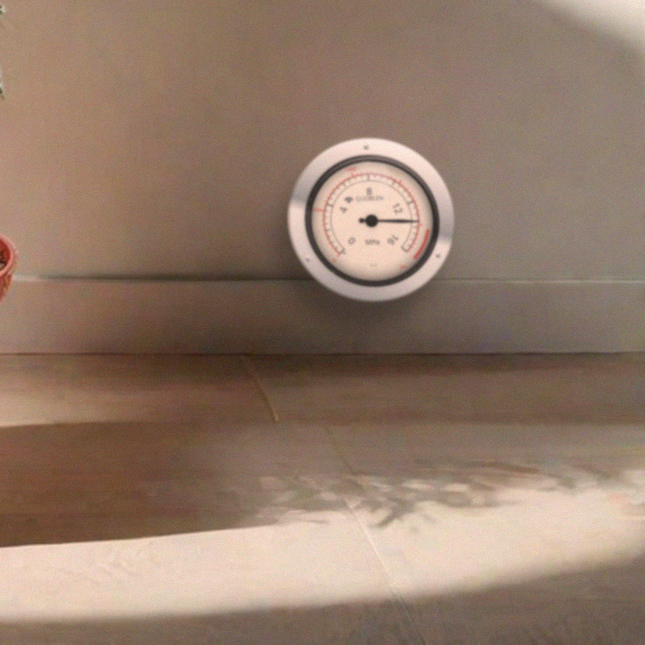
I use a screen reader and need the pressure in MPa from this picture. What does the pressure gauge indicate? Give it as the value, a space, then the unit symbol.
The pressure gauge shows 13.5 MPa
